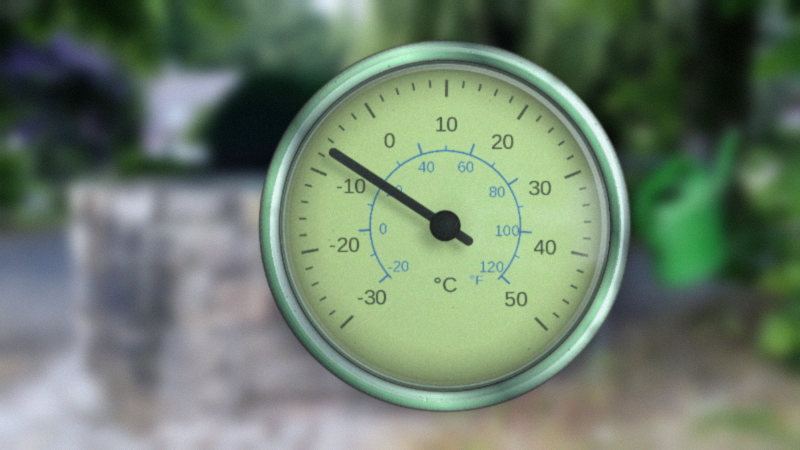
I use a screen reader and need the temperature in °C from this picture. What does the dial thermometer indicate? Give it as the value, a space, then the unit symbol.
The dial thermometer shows -7 °C
